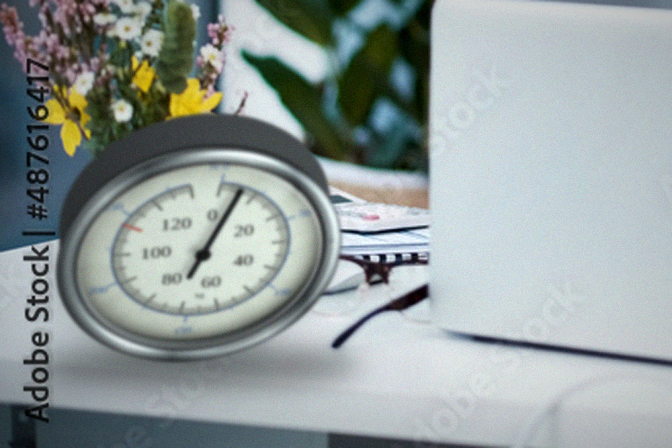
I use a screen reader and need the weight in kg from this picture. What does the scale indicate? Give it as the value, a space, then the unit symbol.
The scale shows 5 kg
